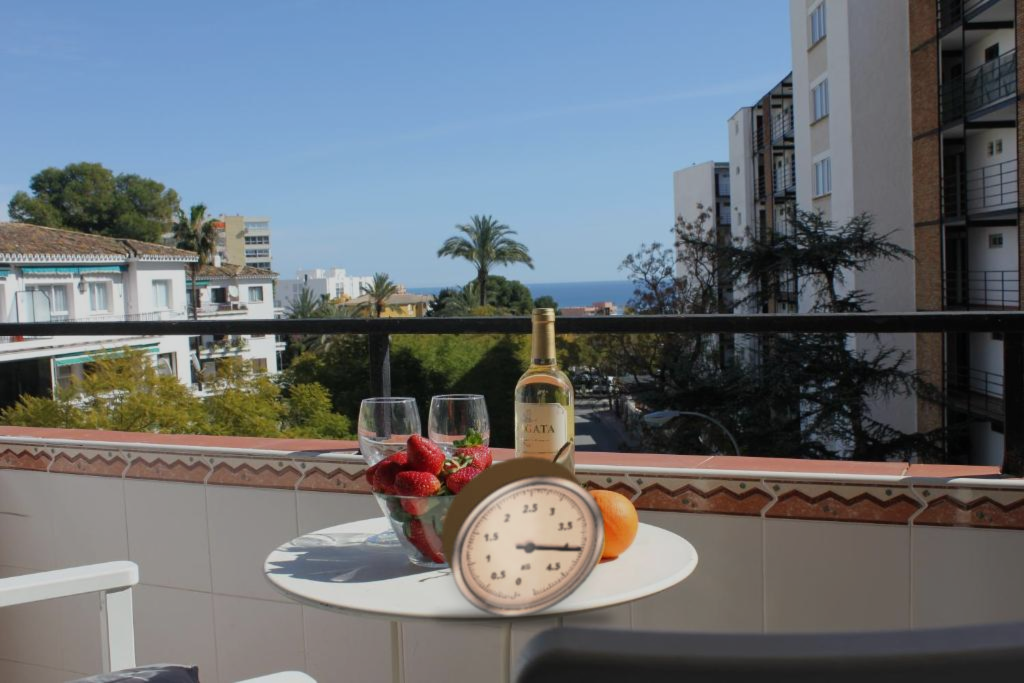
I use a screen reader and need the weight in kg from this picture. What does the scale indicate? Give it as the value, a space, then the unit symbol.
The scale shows 4 kg
